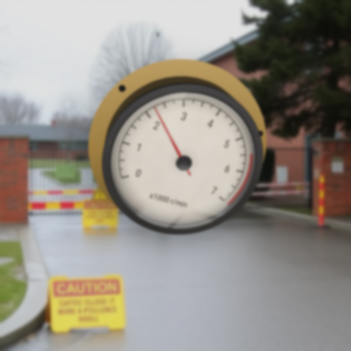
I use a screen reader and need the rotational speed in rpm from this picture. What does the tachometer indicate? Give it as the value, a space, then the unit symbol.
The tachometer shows 2250 rpm
